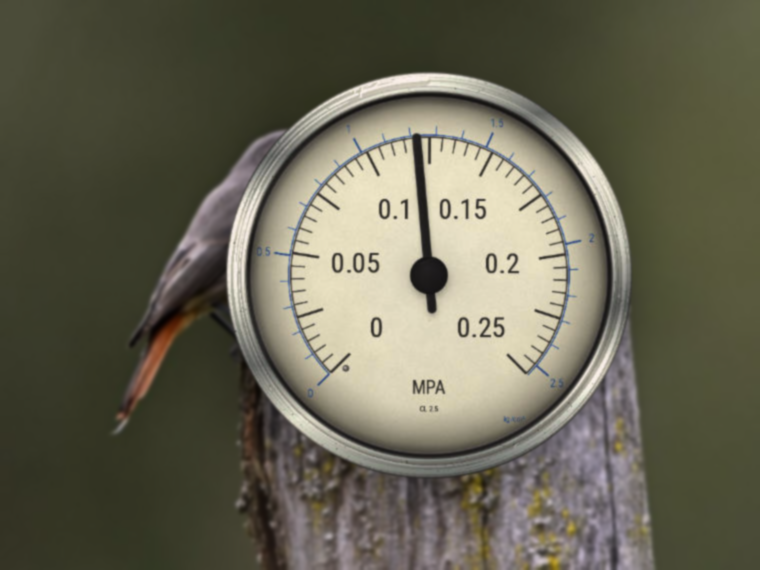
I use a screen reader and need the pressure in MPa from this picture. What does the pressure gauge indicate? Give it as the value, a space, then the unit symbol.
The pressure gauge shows 0.12 MPa
